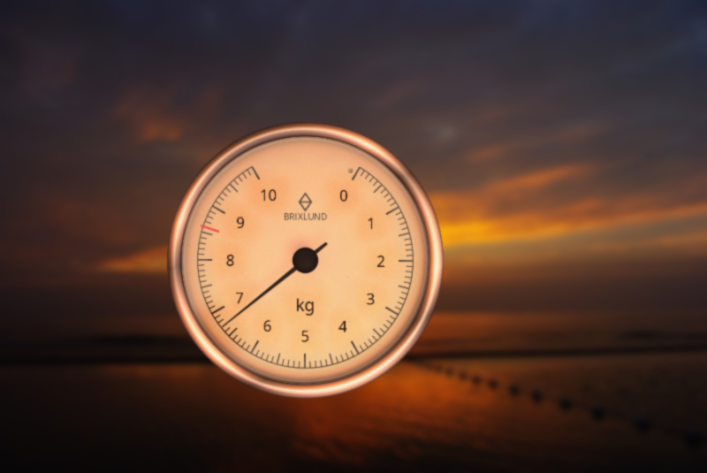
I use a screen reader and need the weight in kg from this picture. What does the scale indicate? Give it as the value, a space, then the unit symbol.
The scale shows 6.7 kg
